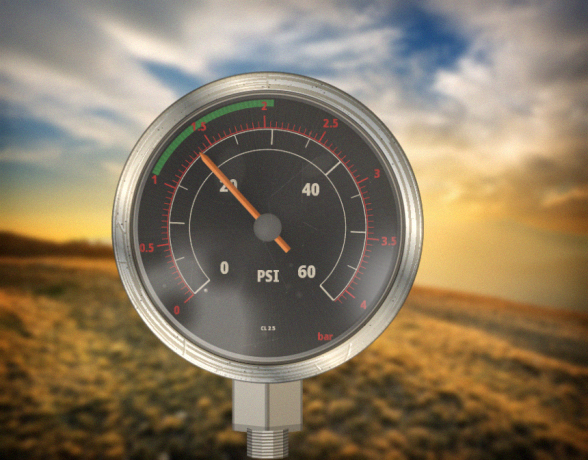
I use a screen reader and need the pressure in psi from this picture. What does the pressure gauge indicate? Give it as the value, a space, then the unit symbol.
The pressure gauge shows 20 psi
